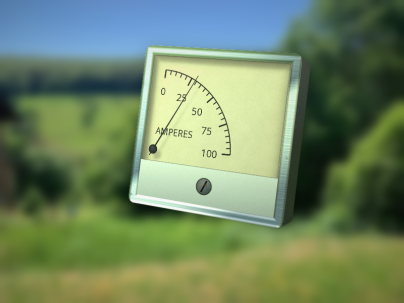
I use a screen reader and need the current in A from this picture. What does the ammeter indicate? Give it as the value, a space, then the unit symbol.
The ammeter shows 30 A
